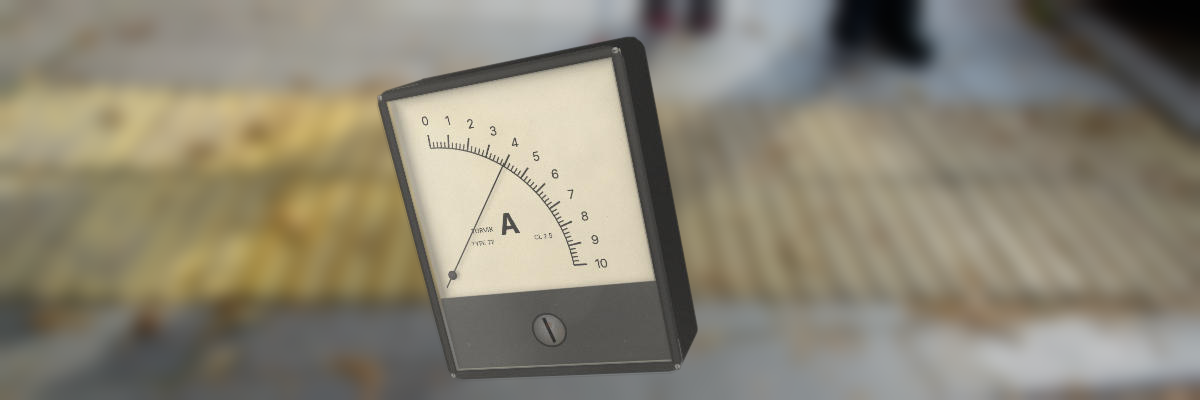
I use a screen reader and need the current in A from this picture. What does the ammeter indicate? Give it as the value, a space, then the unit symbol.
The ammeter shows 4 A
